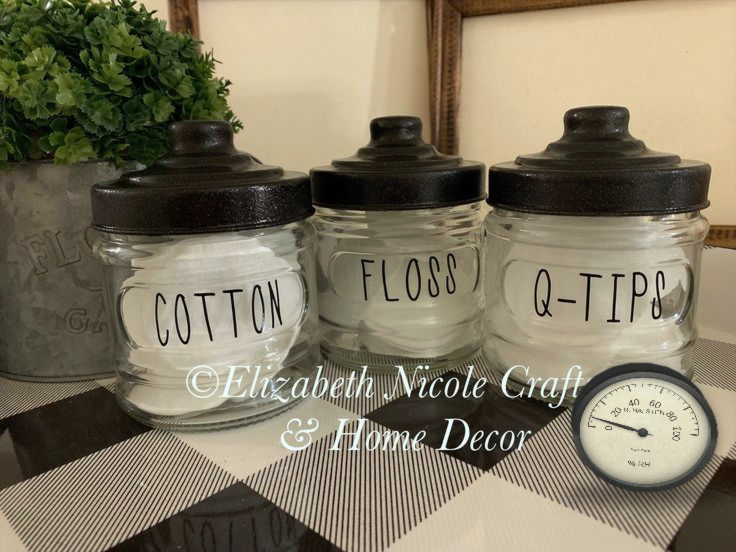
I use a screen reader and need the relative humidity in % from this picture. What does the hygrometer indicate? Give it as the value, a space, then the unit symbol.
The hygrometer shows 8 %
